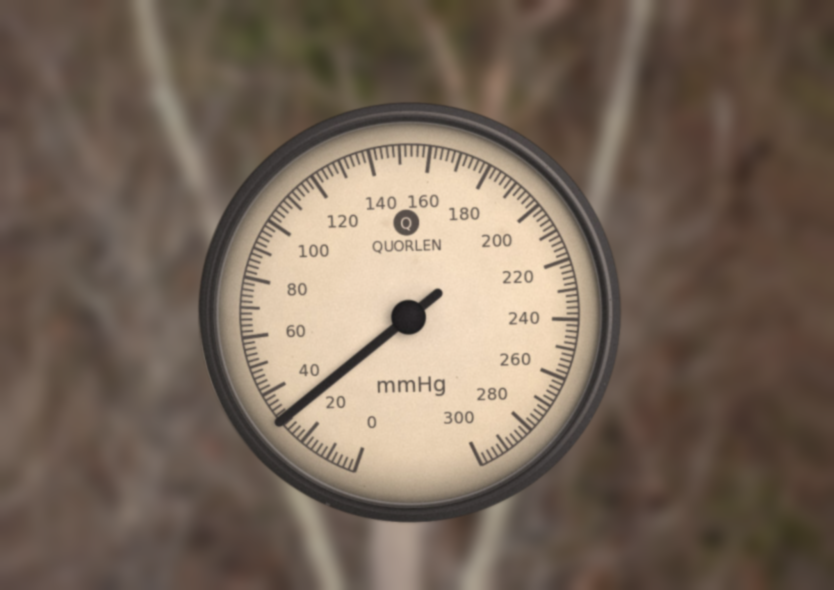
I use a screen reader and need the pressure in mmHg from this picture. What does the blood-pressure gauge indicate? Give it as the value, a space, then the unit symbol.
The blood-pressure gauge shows 30 mmHg
